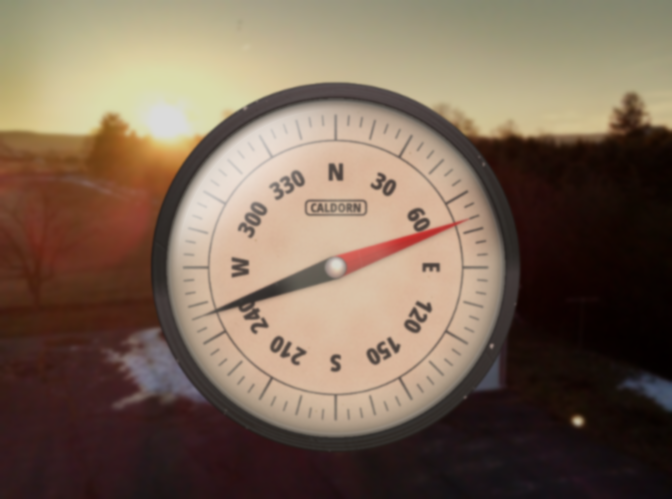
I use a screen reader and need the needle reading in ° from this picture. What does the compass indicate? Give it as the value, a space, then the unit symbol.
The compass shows 70 °
